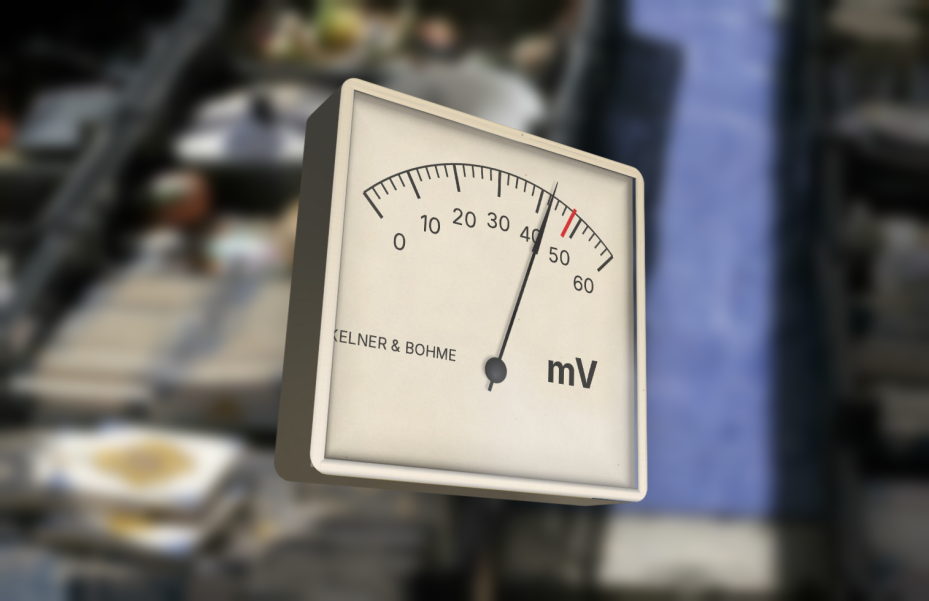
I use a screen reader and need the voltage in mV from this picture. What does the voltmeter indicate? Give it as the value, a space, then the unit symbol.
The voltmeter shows 42 mV
